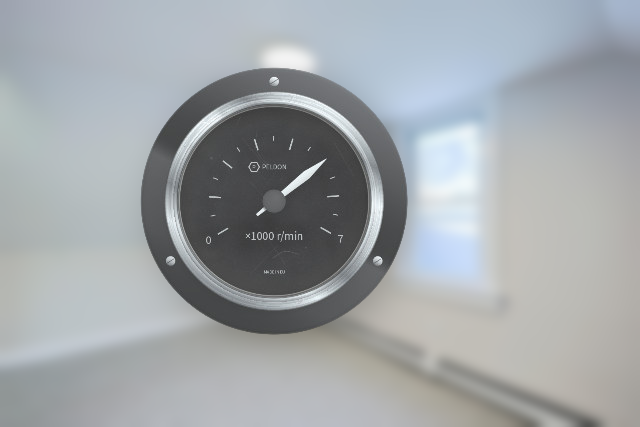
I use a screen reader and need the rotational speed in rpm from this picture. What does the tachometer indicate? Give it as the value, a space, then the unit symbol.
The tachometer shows 5000 rpm
